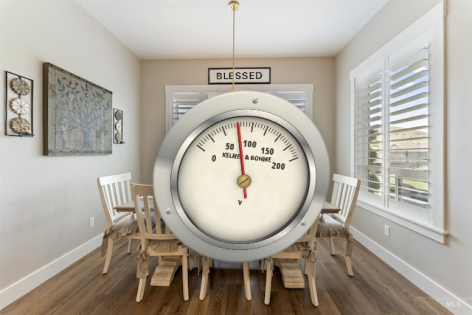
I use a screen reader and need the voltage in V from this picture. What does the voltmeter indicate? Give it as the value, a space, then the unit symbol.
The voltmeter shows 75 V
